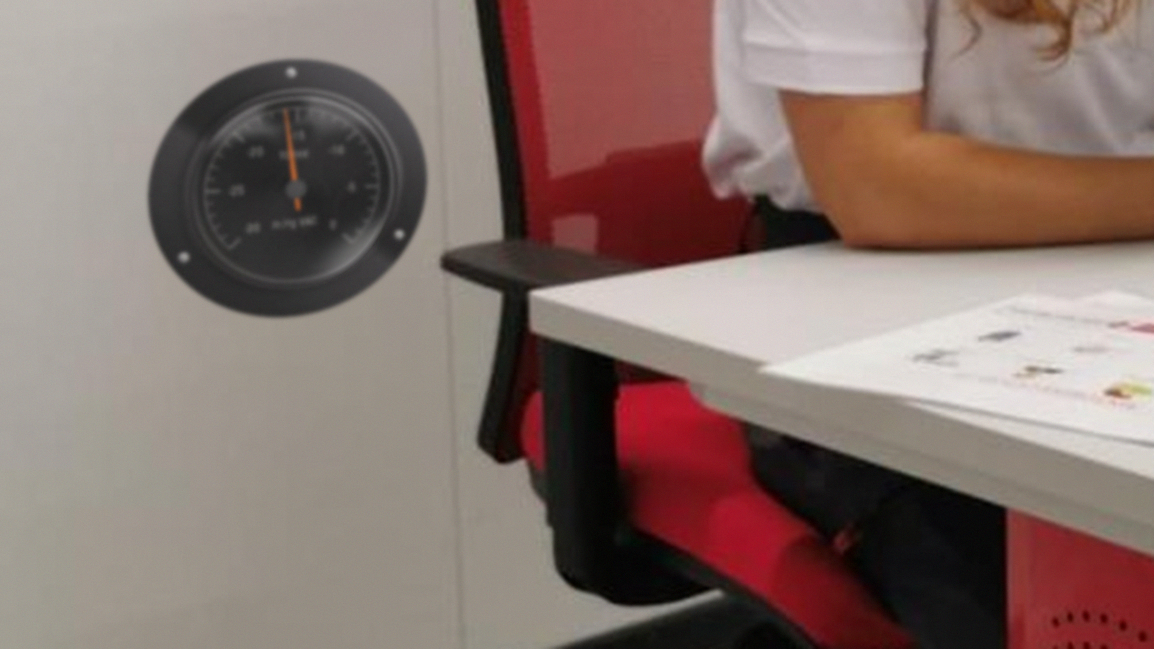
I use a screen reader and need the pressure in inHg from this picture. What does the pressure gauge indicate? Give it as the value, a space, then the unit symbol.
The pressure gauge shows -16 inHg
